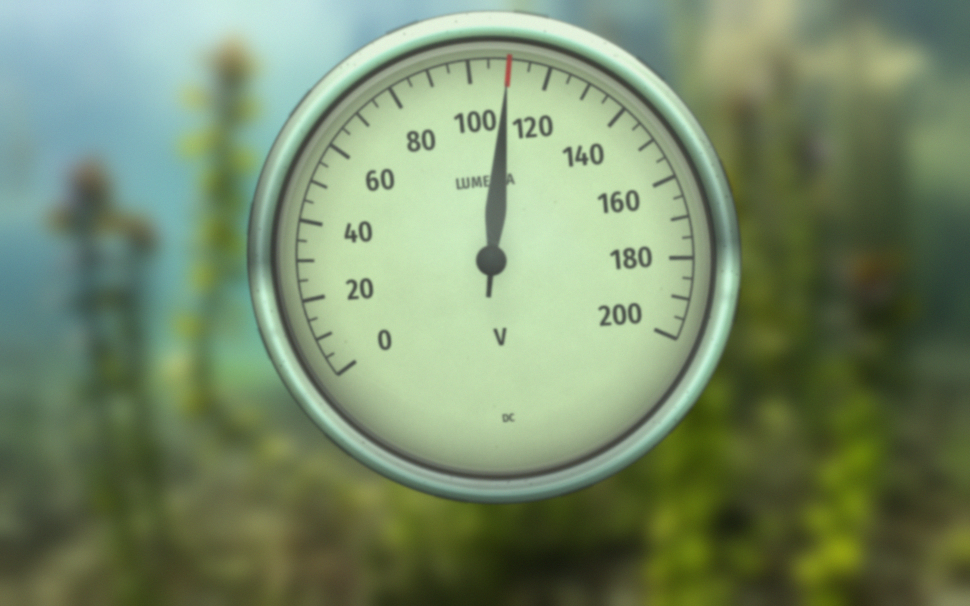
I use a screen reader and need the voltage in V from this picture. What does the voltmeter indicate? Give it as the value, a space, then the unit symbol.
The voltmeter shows 110 V
